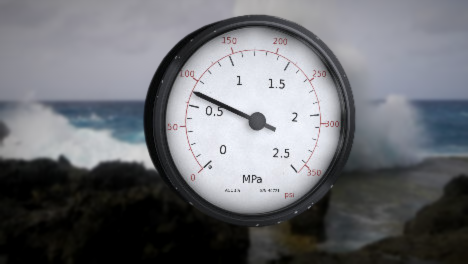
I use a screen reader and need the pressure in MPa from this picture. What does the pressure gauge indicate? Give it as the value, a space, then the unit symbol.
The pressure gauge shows 0.6 MPa
